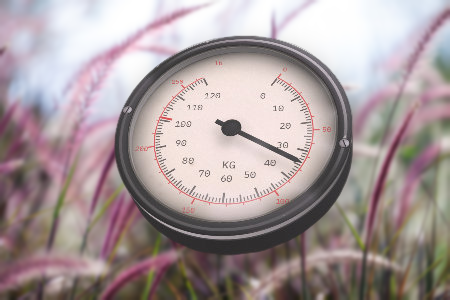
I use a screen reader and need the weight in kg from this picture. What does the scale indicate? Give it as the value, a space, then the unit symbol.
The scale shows 35 kg
